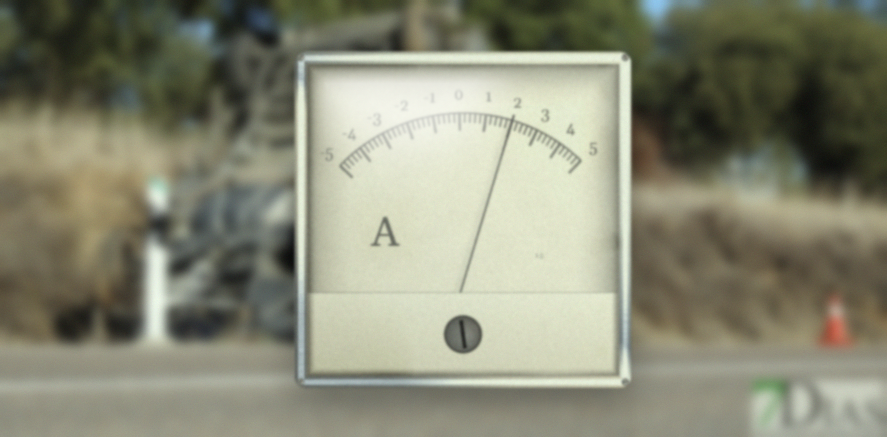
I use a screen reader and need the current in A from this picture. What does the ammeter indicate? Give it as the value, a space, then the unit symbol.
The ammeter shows 2 A
